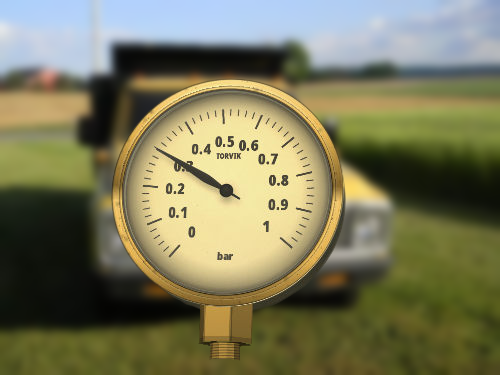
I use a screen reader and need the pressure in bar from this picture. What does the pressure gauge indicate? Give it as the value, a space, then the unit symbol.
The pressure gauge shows 0.3 bar
